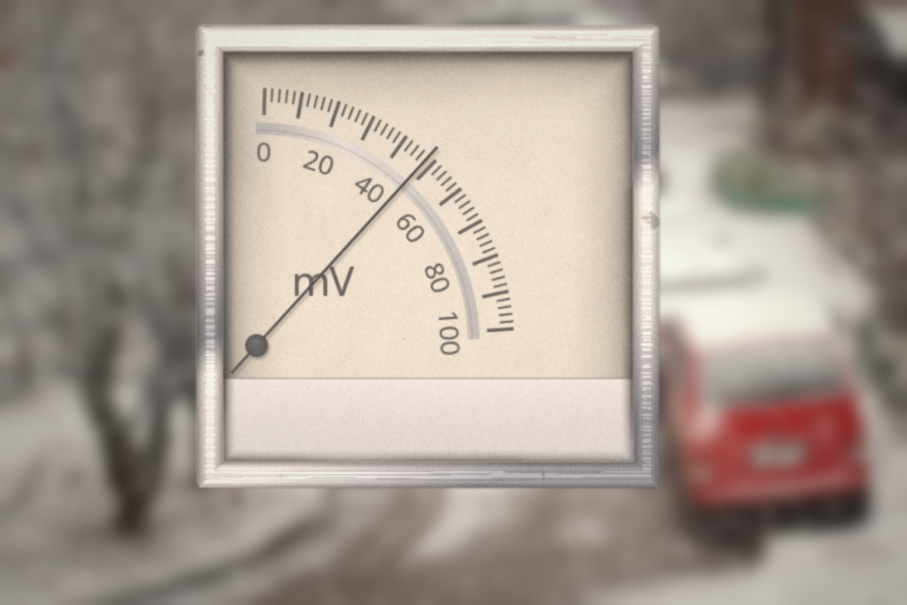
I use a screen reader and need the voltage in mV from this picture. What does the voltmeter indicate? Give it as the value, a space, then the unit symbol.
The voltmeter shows 48 mV
